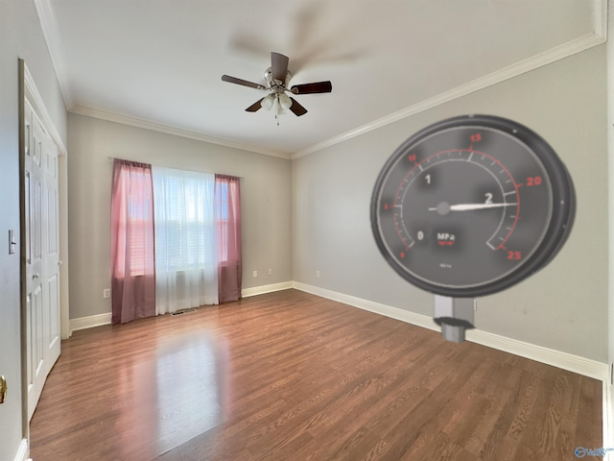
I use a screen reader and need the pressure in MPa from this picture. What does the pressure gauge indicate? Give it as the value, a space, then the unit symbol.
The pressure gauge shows 2.1 MPa
